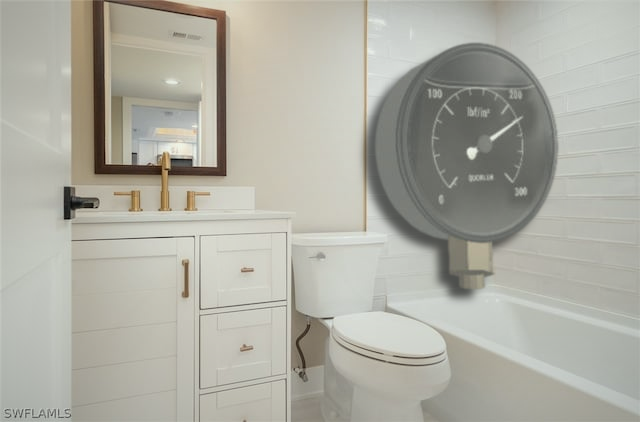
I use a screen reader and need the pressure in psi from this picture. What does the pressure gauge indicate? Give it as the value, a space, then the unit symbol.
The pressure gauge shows 220 psi
